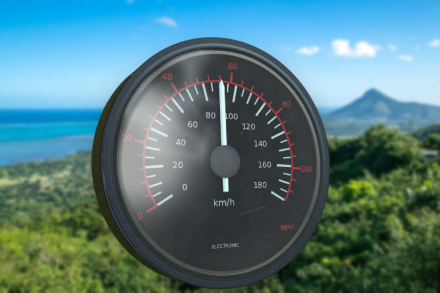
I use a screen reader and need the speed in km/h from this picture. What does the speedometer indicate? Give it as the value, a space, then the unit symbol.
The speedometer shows 90 km/h
